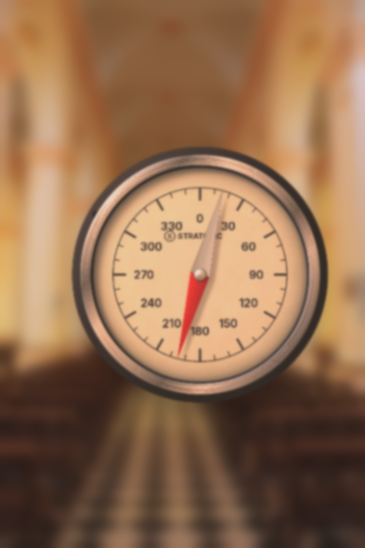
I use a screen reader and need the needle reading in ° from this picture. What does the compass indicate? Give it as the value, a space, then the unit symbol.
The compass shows 195 °
